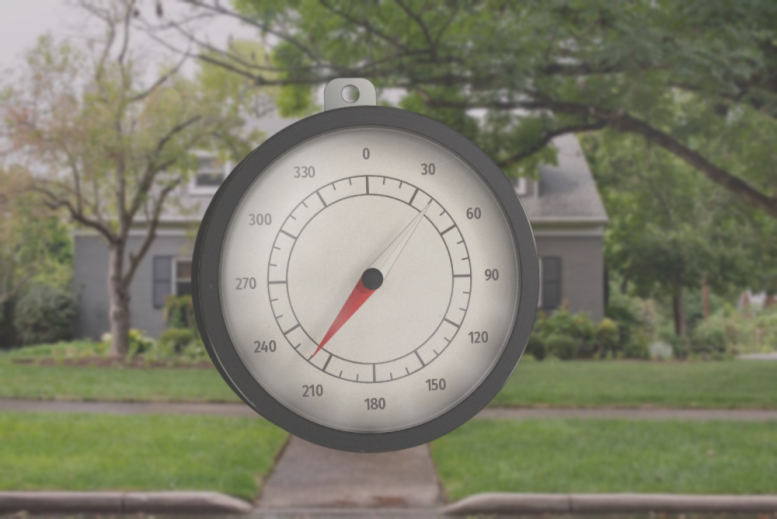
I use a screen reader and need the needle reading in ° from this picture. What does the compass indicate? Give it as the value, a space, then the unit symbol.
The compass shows 220 °
